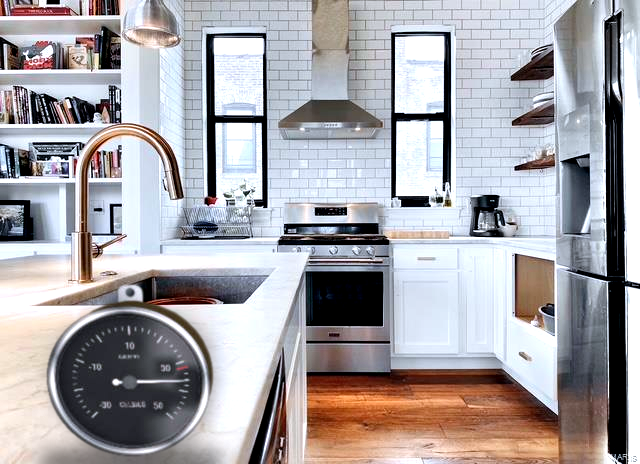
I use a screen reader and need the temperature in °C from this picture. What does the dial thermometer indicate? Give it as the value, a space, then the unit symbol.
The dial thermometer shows 36 °C
